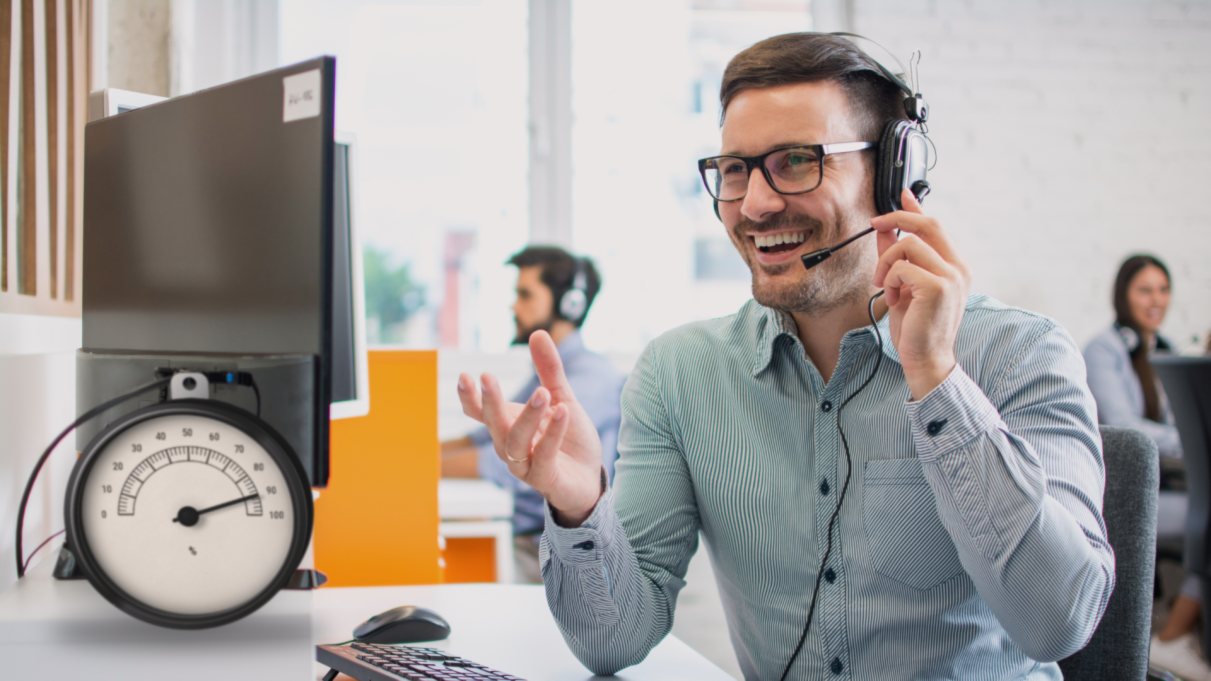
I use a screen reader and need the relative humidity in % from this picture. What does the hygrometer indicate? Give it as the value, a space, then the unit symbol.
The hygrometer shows 90 %
